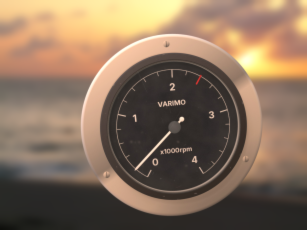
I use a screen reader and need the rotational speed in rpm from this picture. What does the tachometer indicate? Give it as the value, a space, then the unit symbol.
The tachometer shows 200 rpm
